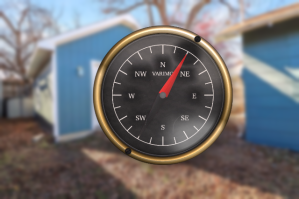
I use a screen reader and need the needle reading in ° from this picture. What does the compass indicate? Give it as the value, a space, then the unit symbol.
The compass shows 30 °
